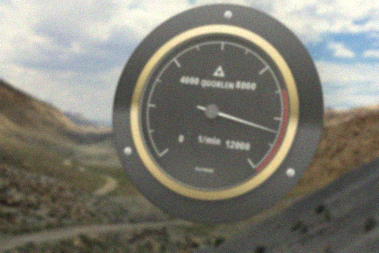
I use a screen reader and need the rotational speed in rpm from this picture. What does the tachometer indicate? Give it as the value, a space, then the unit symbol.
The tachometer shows 10500 rpm
